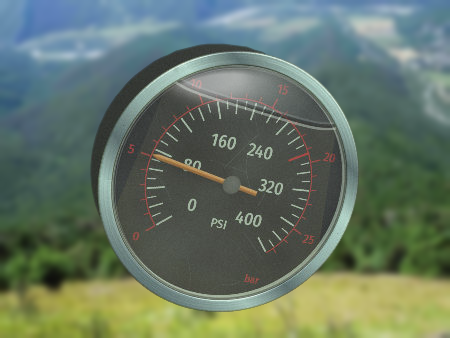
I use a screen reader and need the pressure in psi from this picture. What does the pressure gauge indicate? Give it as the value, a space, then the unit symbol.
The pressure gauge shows 75 psi
